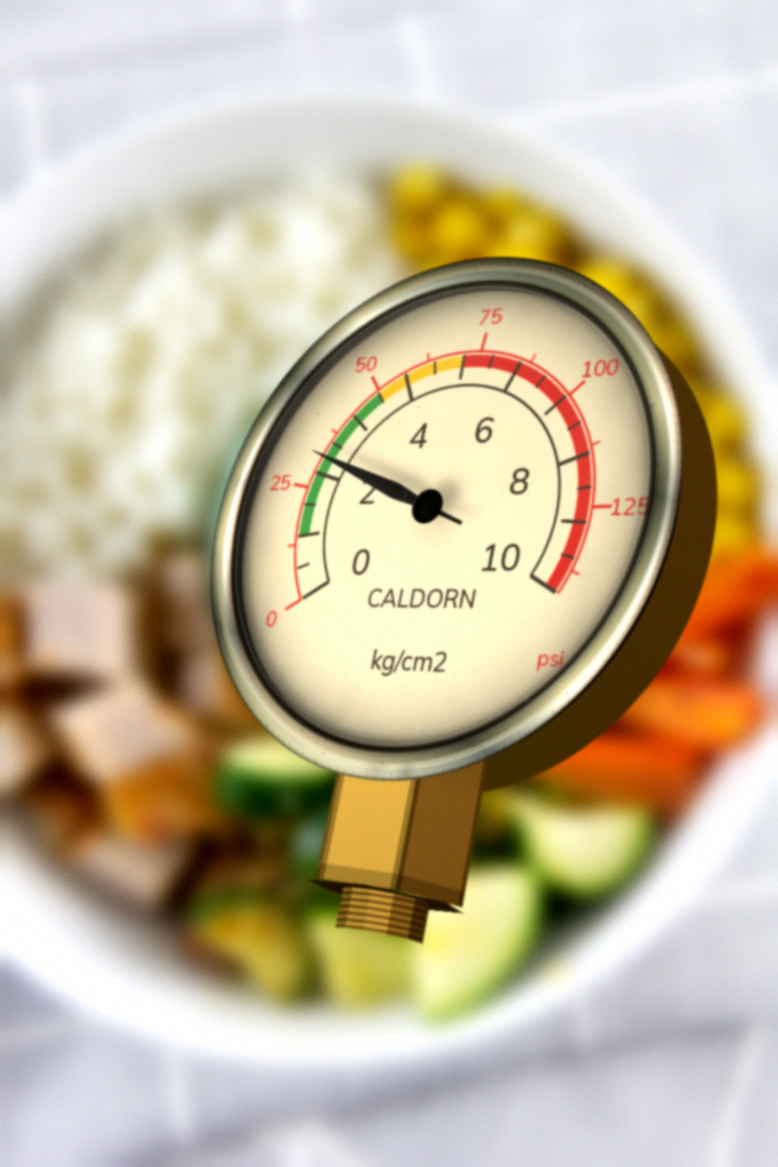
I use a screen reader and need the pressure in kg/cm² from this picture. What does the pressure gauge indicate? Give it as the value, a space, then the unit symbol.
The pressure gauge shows 2.25 kg/cm²
